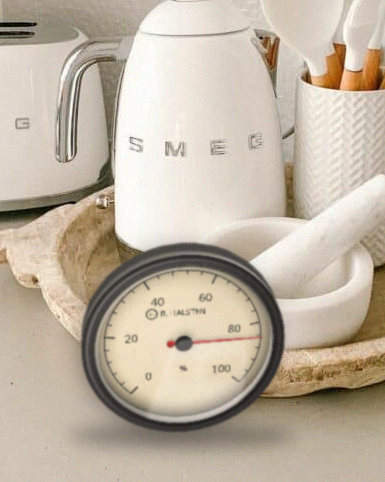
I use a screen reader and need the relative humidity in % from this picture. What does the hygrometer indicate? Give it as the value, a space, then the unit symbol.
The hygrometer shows 84 %
